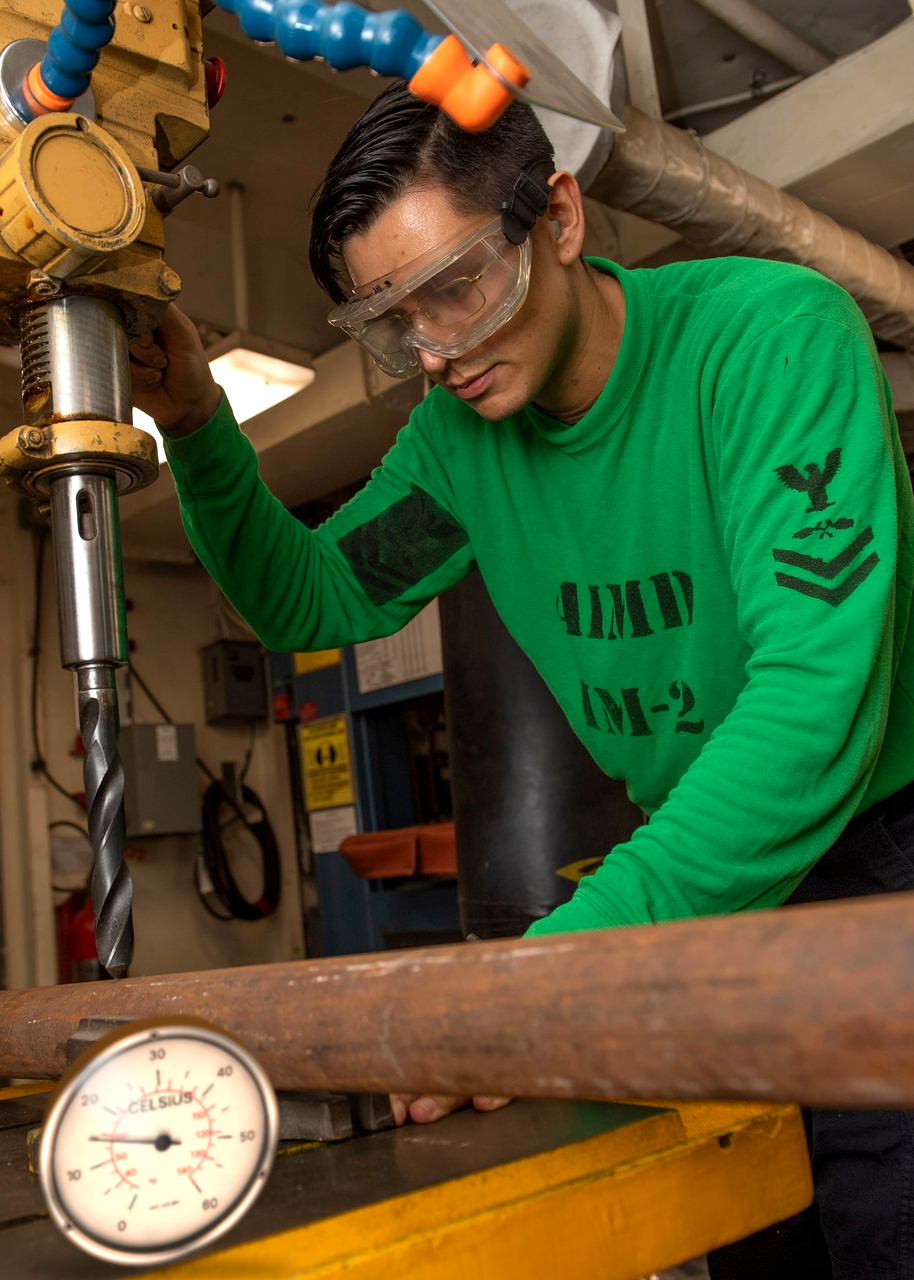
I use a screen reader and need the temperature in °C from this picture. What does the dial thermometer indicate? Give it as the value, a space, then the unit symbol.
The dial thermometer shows 15 °C
